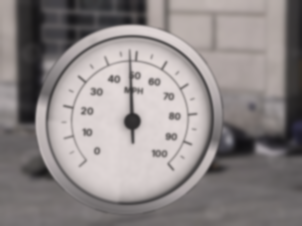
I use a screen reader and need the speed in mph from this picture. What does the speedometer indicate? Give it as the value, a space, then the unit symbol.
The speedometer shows 47.5 mph
